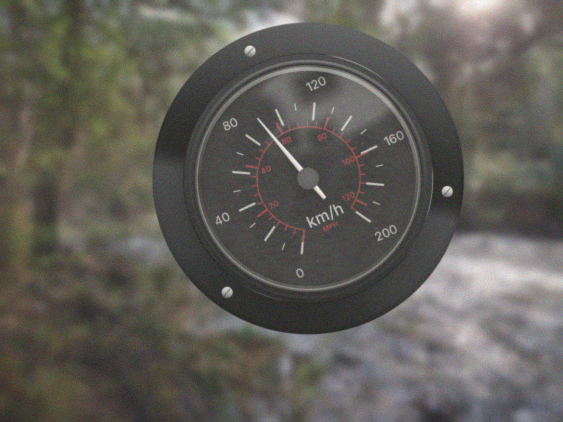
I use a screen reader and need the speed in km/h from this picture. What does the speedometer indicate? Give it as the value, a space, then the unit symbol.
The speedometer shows 90 km/h
